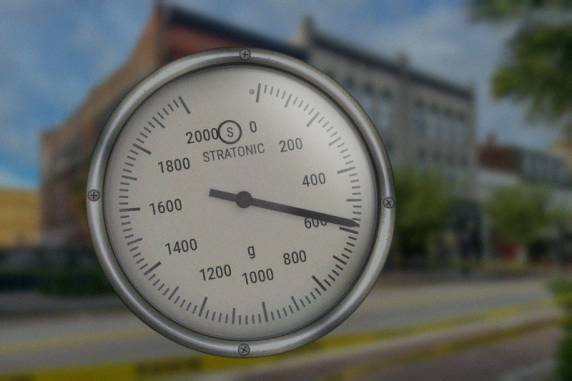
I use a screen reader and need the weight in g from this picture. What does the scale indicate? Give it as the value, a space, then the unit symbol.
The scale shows 580 g
